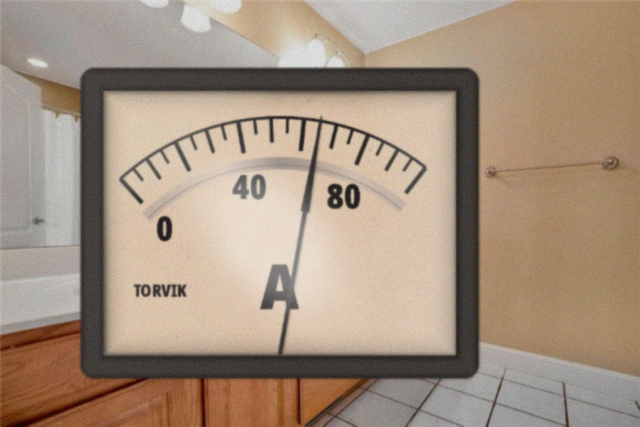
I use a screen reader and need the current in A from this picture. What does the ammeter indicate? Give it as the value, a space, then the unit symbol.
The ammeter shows 65 A
